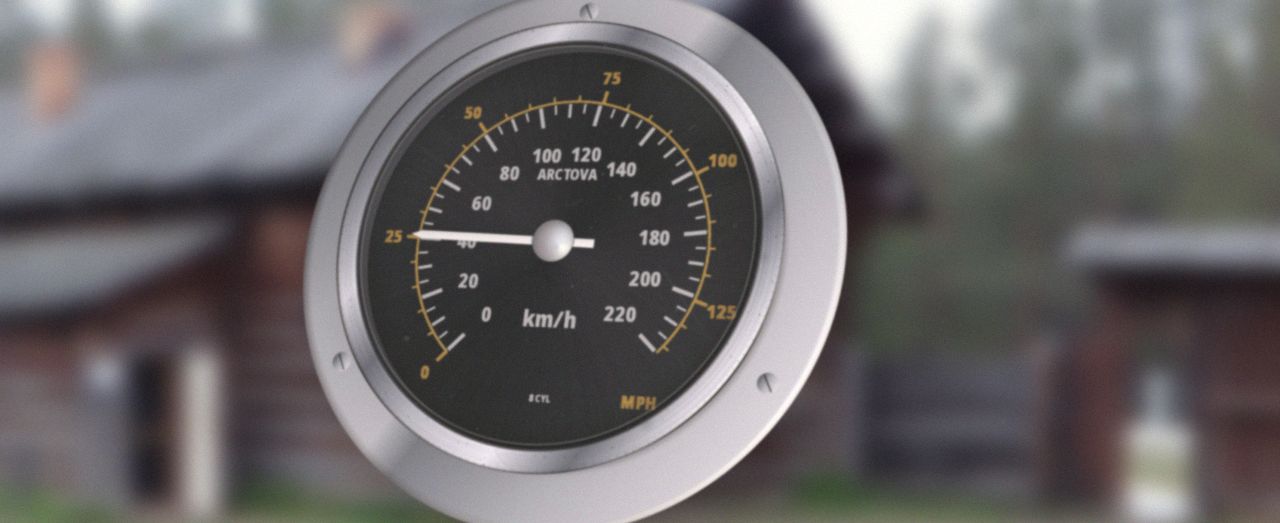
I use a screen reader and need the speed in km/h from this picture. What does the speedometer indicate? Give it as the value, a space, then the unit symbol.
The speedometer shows 40 km/h
